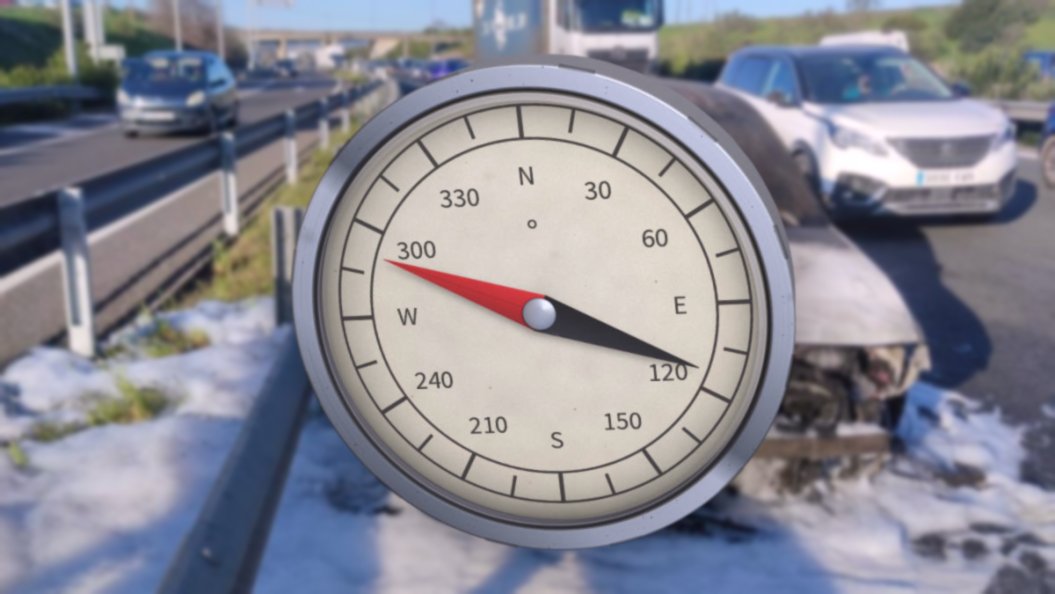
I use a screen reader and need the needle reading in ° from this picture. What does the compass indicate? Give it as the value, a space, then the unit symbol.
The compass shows 292.5 °
